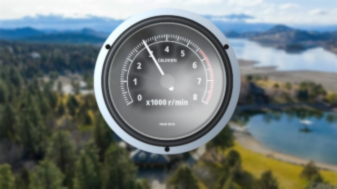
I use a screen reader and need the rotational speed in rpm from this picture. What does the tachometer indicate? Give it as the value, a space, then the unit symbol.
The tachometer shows 3000 rpm
